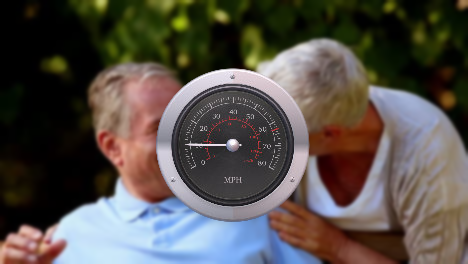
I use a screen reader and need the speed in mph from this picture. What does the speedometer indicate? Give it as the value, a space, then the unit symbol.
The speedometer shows 10 mph
